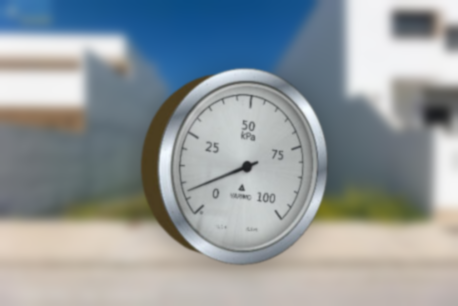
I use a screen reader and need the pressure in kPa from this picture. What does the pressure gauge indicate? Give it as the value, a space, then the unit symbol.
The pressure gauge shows 7.5 kPa
